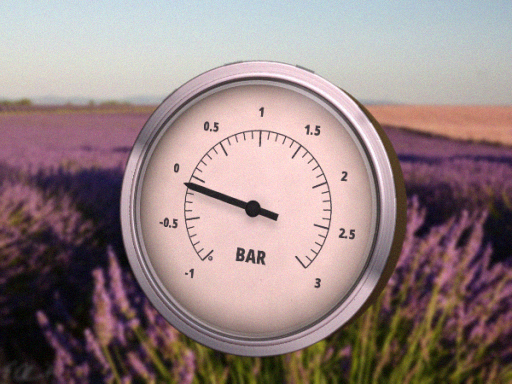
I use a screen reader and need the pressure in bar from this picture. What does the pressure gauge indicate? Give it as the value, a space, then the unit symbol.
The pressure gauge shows -0.1 bar
